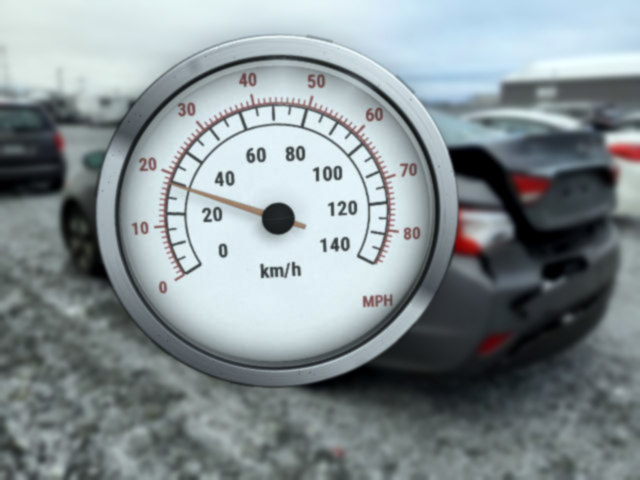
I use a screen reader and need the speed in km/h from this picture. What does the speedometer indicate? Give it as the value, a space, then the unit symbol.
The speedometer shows 30 km/h
